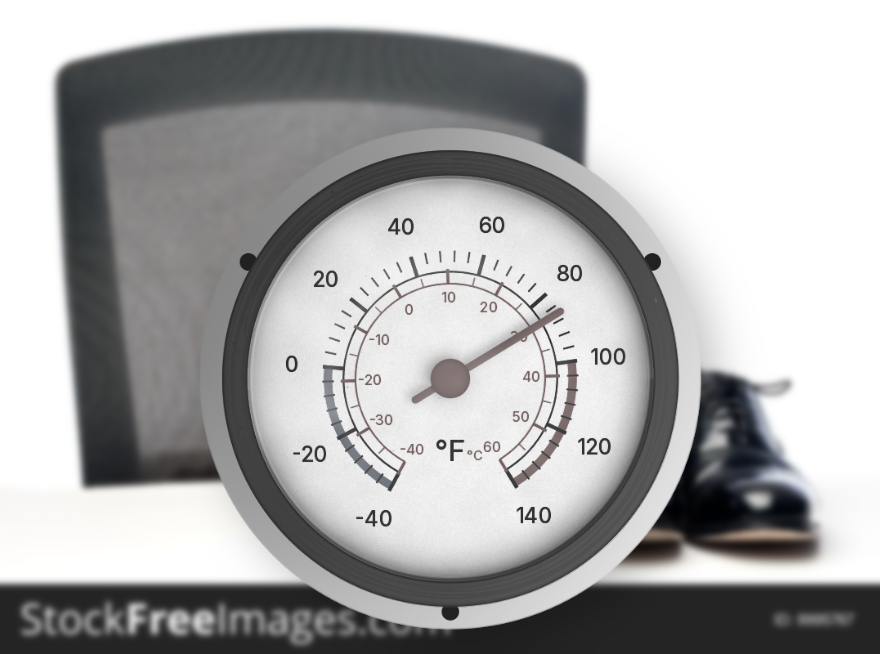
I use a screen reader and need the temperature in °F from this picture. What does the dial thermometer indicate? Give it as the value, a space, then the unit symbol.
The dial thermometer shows 86 °F
